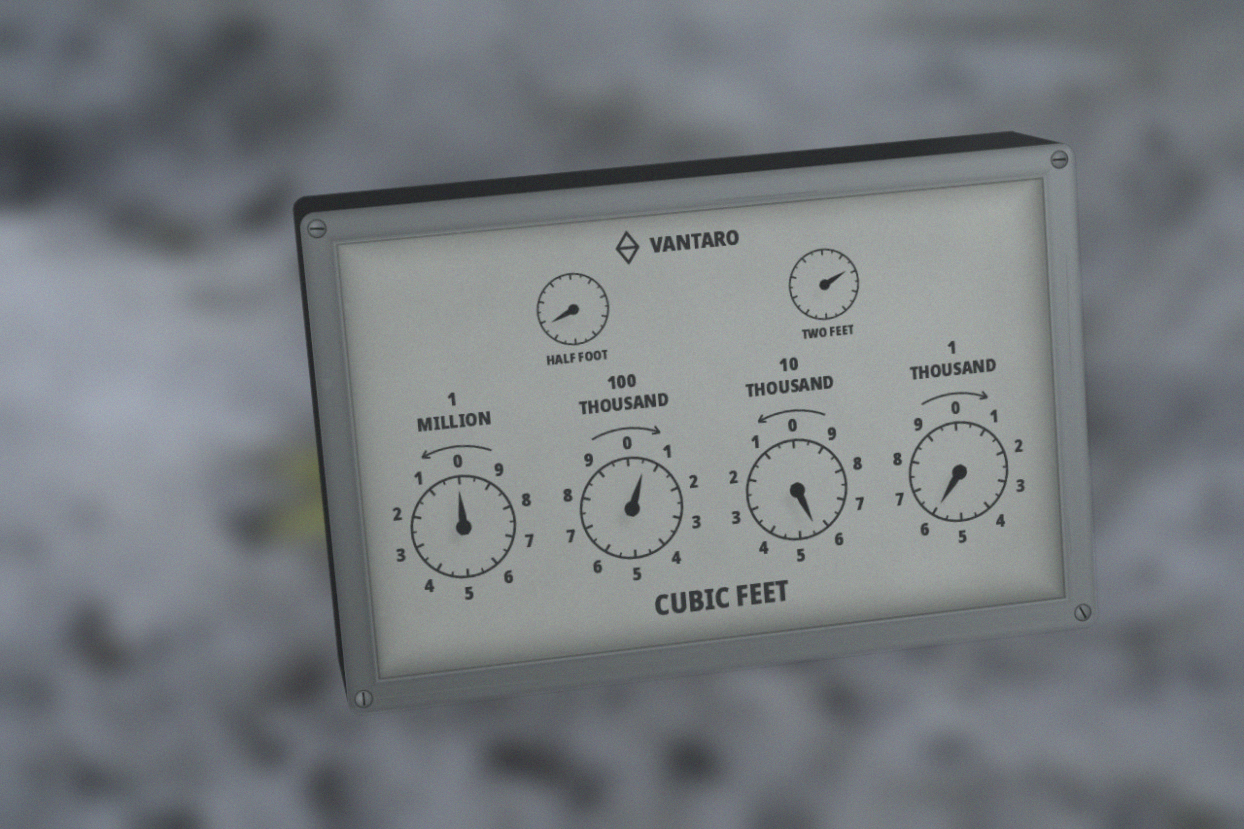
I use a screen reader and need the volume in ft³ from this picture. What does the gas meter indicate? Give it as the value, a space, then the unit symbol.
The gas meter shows 5600 ft³
